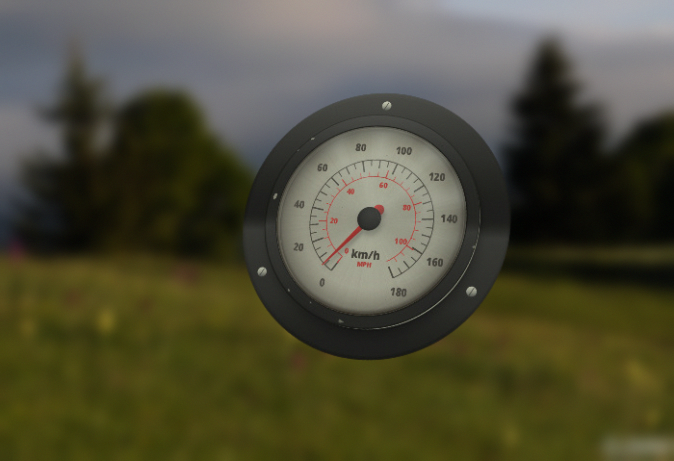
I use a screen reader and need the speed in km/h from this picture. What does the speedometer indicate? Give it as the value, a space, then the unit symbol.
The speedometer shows 5 km/h
